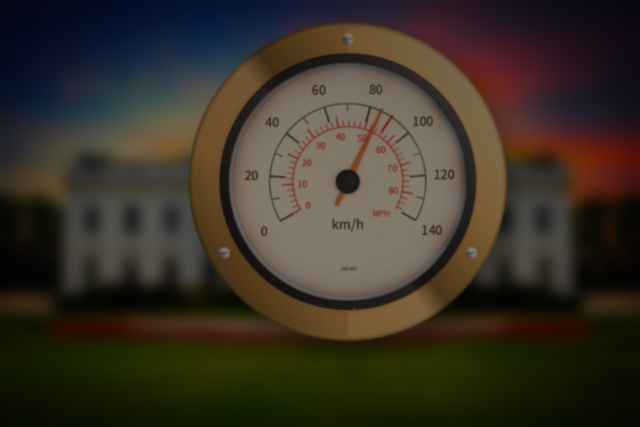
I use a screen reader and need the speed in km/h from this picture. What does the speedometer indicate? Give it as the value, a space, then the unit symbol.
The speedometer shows 85 km/h
